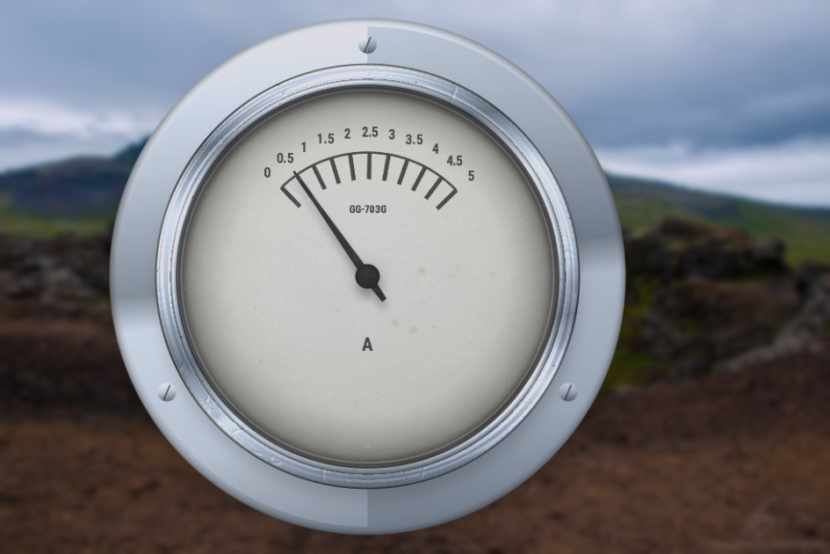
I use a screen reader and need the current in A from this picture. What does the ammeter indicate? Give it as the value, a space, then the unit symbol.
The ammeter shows 0.5 A
